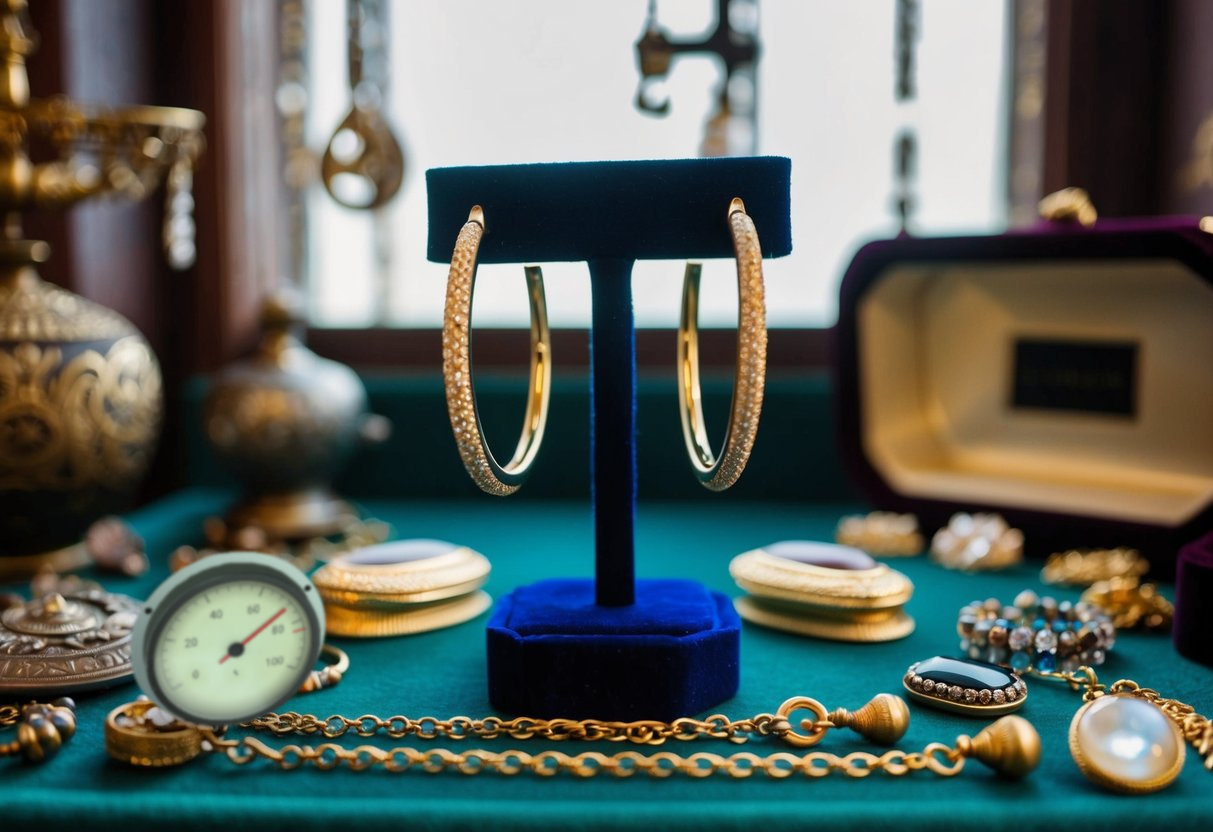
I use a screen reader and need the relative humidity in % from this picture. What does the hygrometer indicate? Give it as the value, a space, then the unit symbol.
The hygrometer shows 72 %
